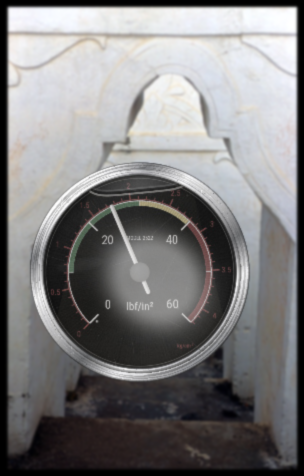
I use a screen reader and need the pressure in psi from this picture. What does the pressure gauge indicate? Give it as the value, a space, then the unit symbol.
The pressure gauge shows 25 psi
